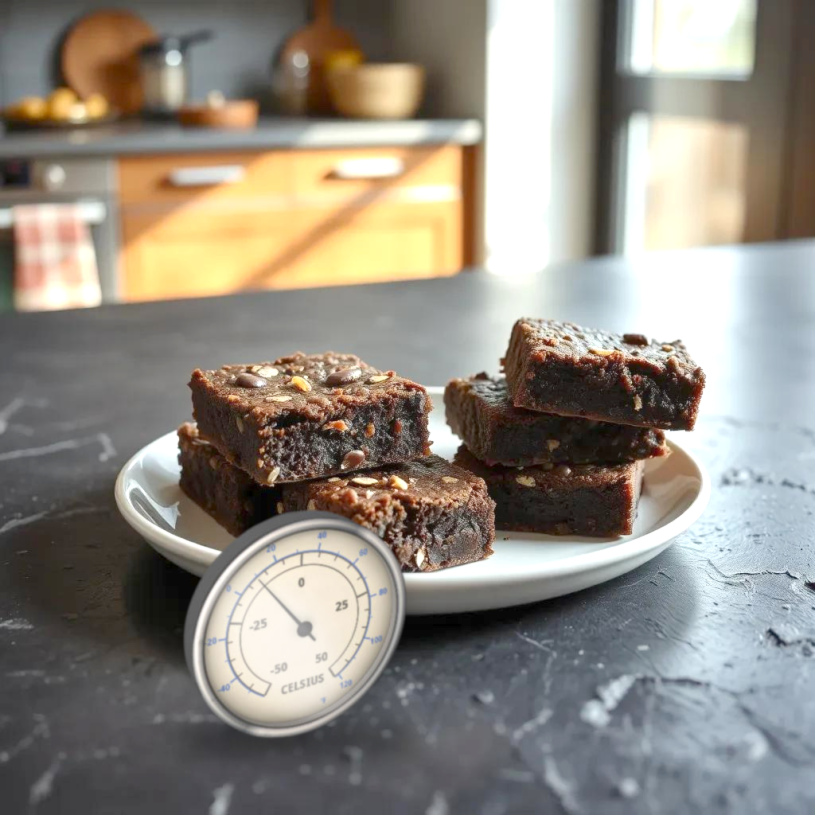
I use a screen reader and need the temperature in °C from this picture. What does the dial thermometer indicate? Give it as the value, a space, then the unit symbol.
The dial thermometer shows -12.5 °C
